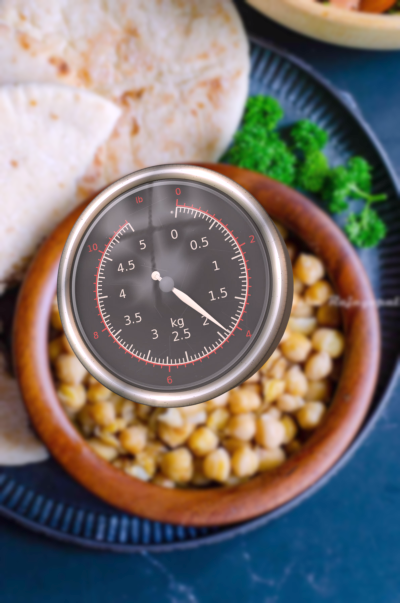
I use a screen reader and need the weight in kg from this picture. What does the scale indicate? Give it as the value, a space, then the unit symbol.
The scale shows 1.9 kg
